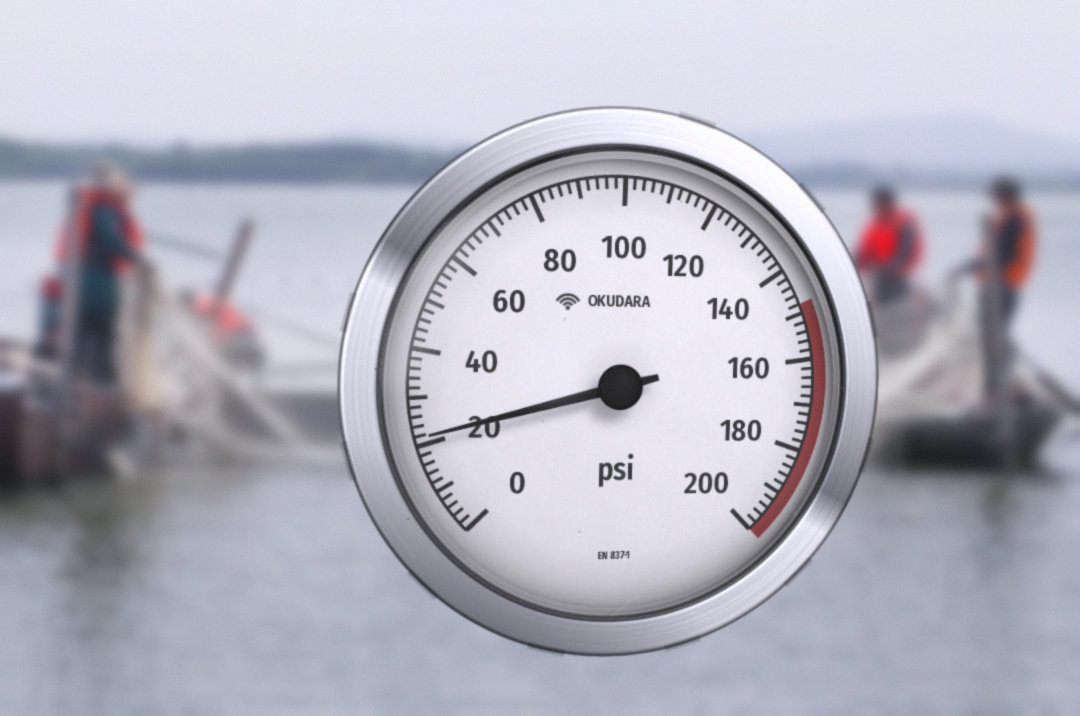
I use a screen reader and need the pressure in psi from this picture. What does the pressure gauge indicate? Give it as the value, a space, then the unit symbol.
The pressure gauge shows 22 psi
